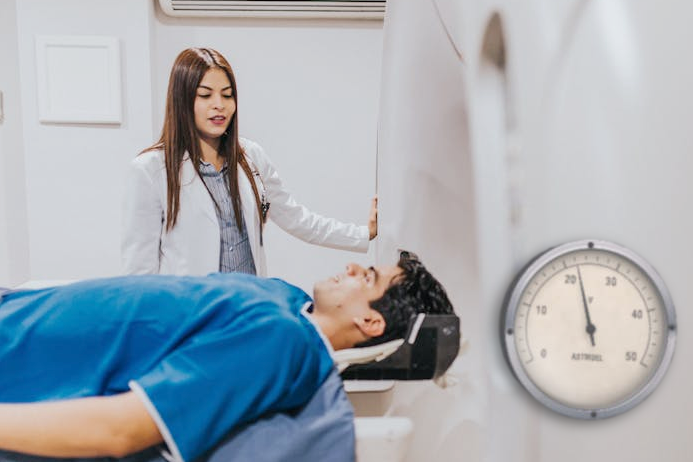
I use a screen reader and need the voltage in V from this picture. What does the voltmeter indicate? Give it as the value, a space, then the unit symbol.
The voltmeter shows 22 V
